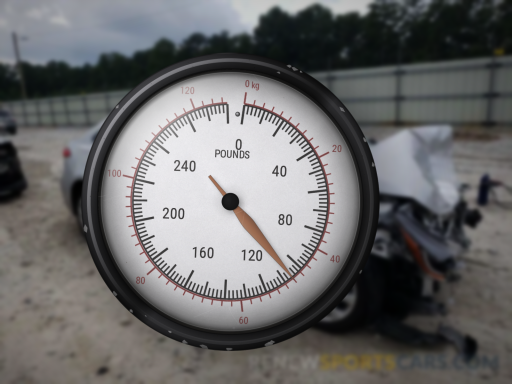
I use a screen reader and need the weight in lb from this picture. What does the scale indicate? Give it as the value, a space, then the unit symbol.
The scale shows 106 lb
